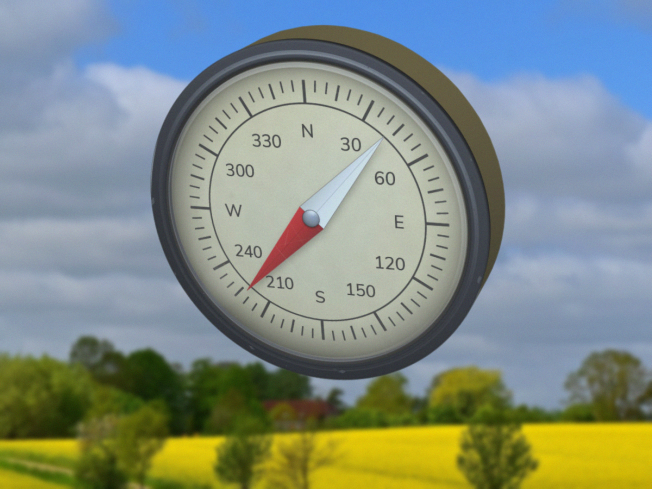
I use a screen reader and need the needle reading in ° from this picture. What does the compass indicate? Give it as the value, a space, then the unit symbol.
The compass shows 222.5 °
